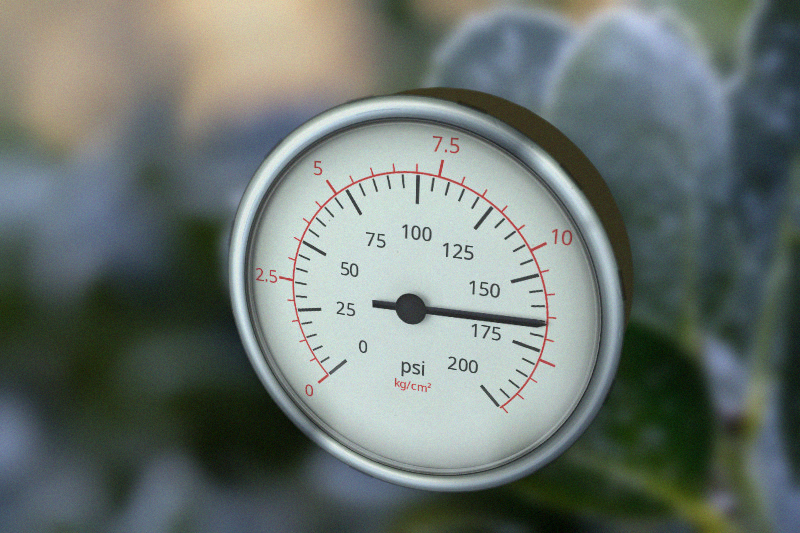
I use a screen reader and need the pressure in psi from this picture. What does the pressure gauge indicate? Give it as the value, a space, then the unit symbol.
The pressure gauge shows 165 psi
